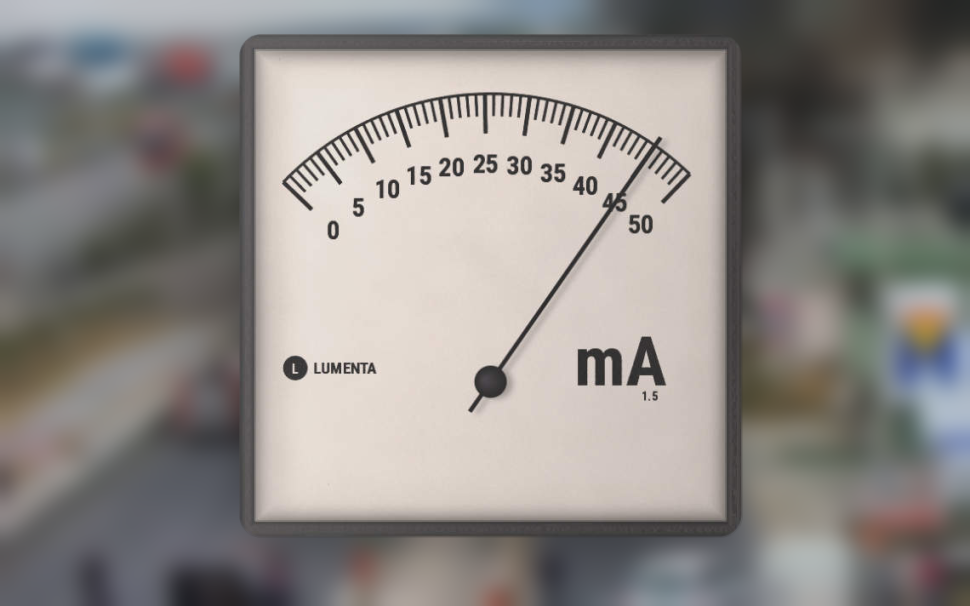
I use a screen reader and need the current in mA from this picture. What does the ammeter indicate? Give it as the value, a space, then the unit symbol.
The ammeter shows 45 mA
